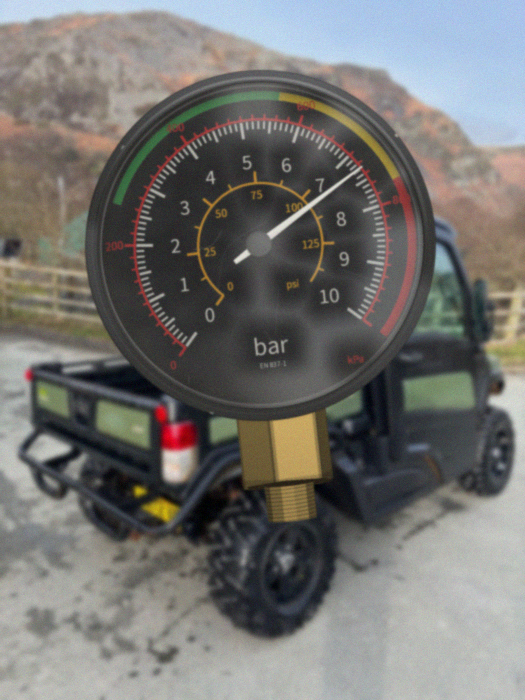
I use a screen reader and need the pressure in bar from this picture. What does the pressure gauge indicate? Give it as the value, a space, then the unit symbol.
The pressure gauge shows 7.3 bar
